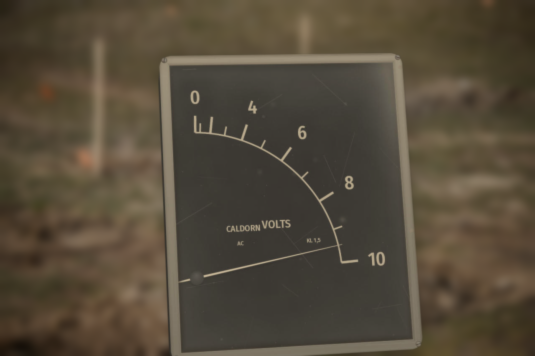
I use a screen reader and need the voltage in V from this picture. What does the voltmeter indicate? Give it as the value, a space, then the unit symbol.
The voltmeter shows 9.5 V
